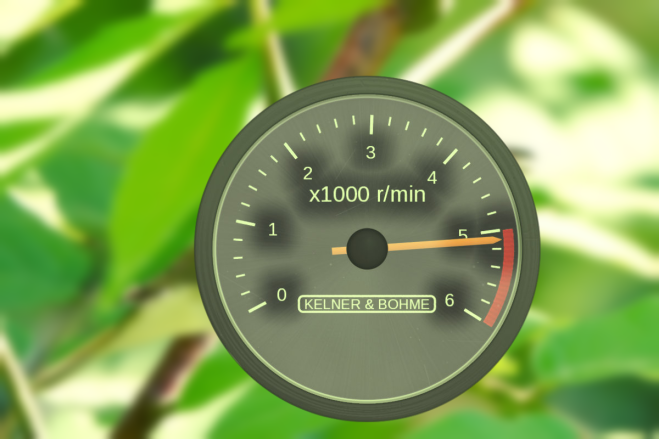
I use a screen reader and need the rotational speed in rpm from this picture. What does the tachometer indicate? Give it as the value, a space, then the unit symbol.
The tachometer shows 5100 rpm
